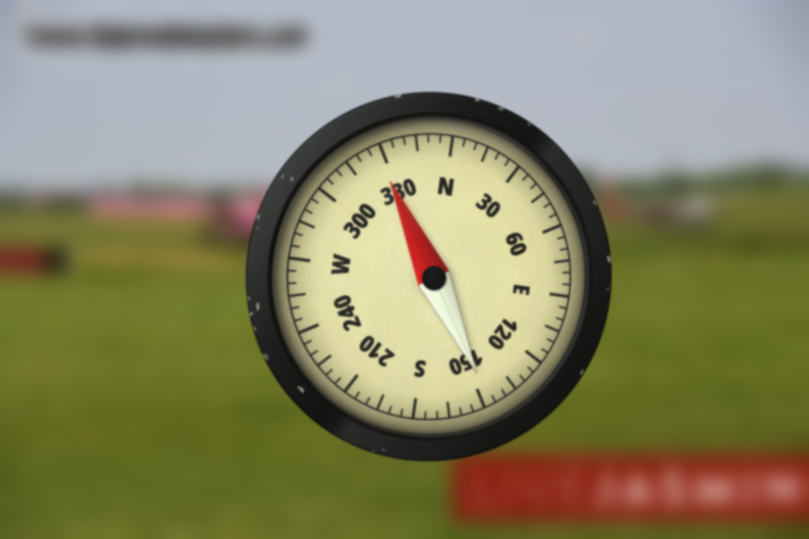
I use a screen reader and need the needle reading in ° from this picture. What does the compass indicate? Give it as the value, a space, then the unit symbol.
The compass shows 327.5 °
